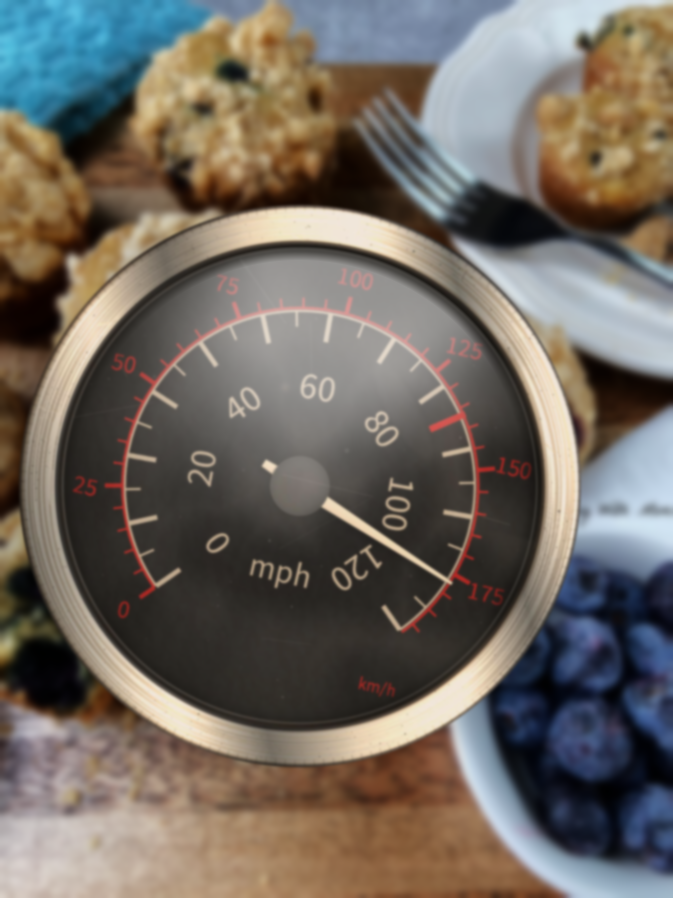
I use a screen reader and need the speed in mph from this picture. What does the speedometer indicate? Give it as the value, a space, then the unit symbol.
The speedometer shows 110 mph
